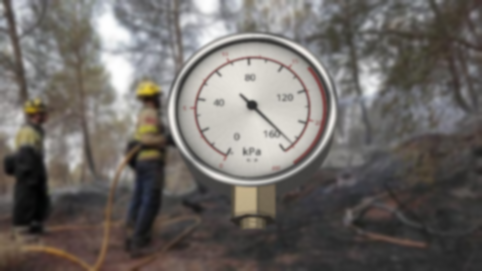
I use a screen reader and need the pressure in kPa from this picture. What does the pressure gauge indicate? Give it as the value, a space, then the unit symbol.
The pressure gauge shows 155 kPa
